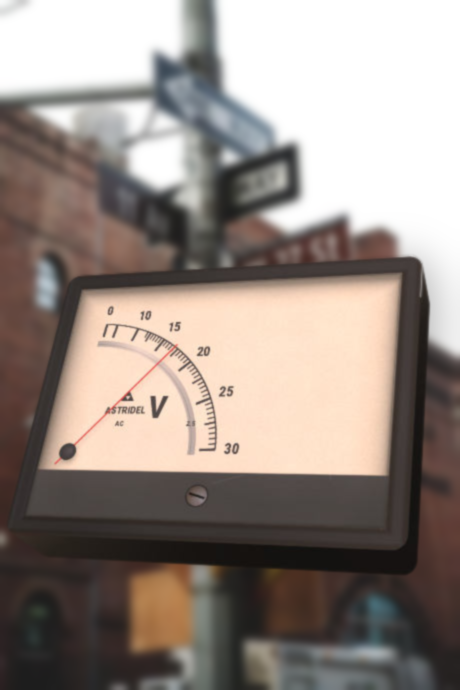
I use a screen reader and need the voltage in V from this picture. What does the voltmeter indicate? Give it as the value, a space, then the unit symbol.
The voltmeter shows 17.5 V
